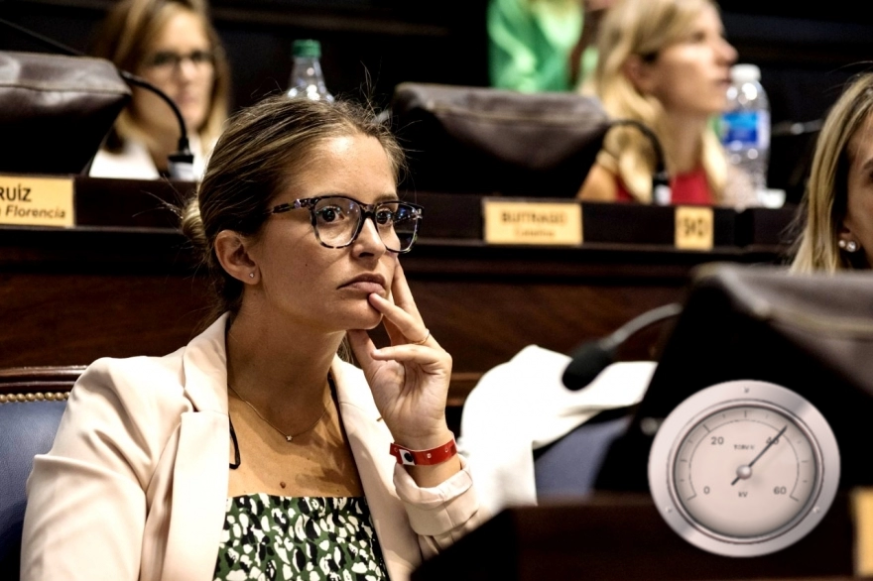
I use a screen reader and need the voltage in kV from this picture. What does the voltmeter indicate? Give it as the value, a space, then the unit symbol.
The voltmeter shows 40 kV
